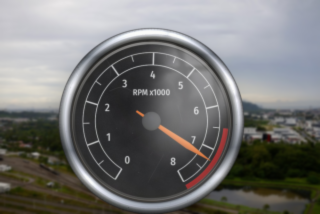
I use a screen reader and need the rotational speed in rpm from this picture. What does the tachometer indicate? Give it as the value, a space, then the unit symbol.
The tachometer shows 7250 rpm
